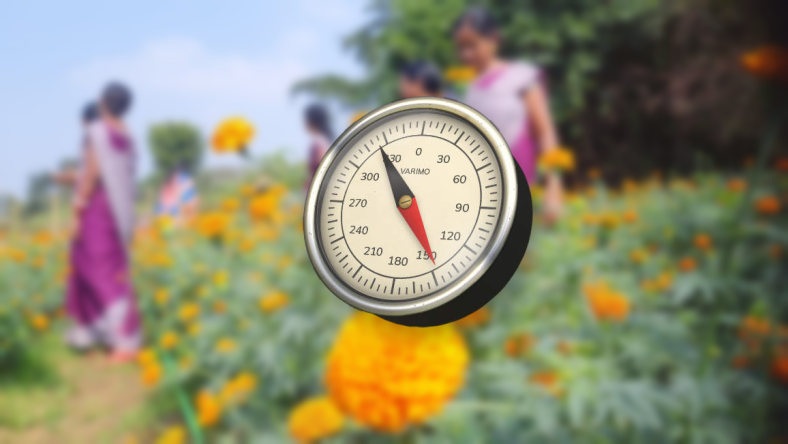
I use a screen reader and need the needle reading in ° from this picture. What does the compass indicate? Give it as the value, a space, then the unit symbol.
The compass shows 145 °
